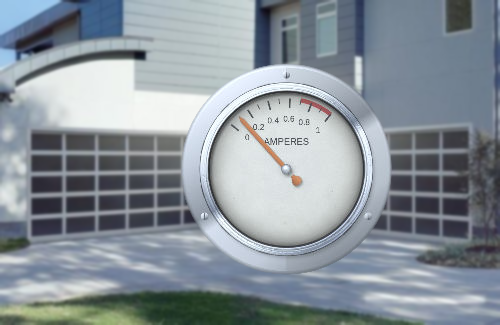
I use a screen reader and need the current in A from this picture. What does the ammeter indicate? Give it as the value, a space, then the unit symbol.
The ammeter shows 0.1 A
